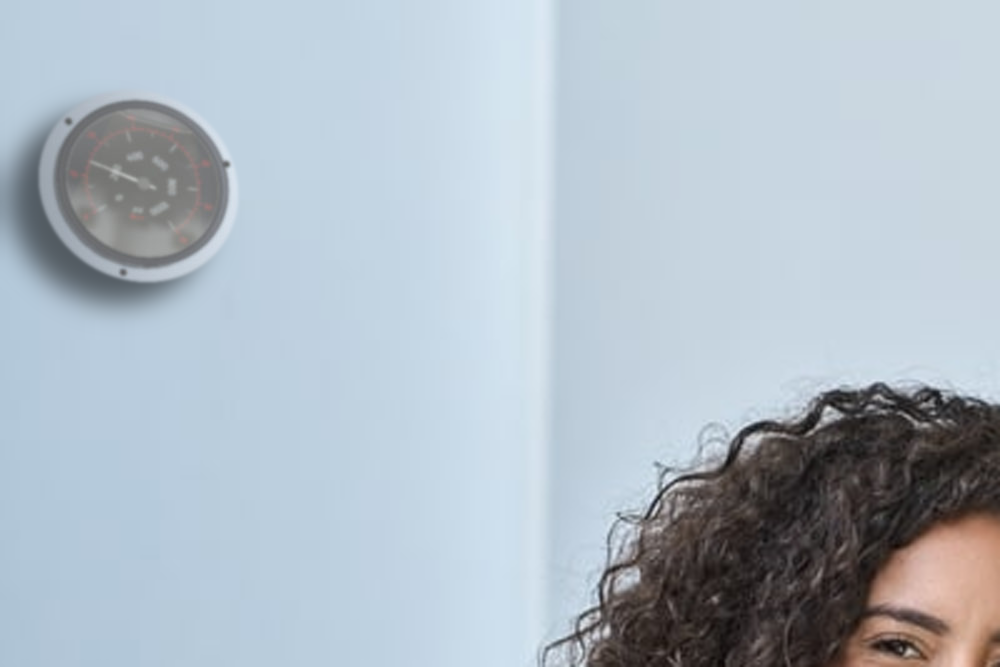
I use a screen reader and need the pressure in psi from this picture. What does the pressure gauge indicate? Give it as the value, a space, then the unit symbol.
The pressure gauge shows 200 psi
